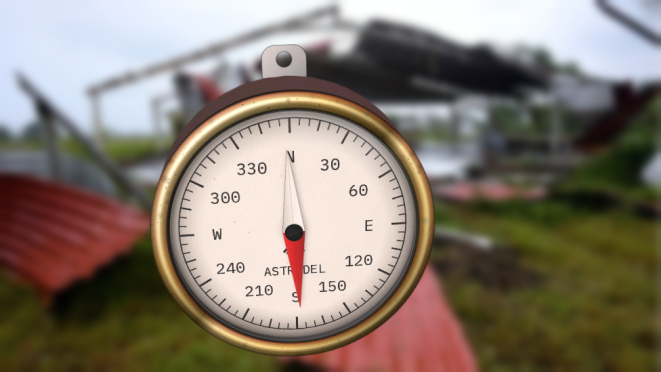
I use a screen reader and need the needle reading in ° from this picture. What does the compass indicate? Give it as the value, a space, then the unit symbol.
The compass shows 177.5 °
